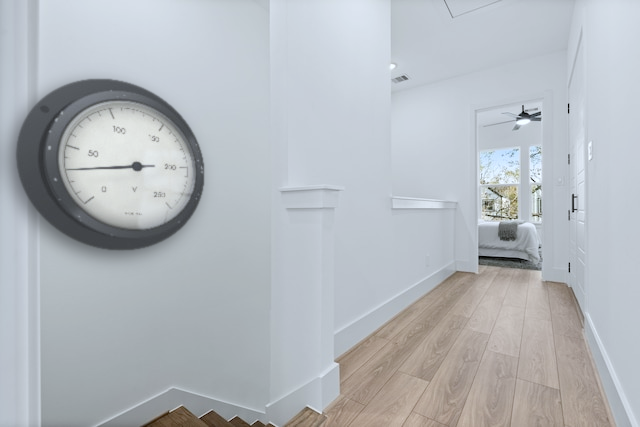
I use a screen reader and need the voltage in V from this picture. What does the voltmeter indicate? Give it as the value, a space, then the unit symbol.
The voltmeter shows 30 V
